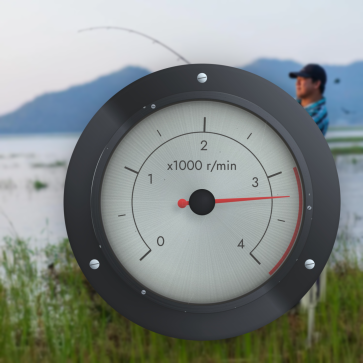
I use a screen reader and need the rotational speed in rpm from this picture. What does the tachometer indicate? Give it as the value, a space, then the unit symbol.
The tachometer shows 3250 rpm
